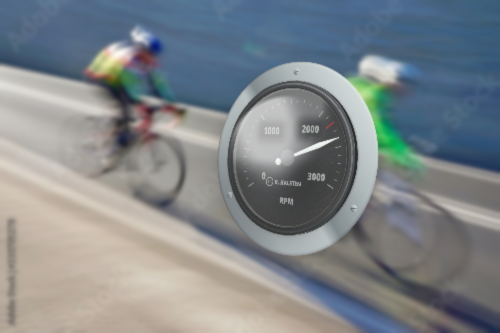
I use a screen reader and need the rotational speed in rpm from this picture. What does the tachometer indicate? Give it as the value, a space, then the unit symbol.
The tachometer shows 2400 rpm
